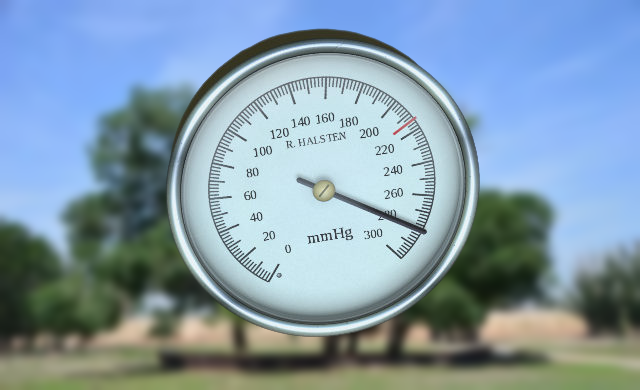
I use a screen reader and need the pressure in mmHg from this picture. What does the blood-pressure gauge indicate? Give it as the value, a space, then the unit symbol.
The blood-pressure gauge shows 280 mmHg
